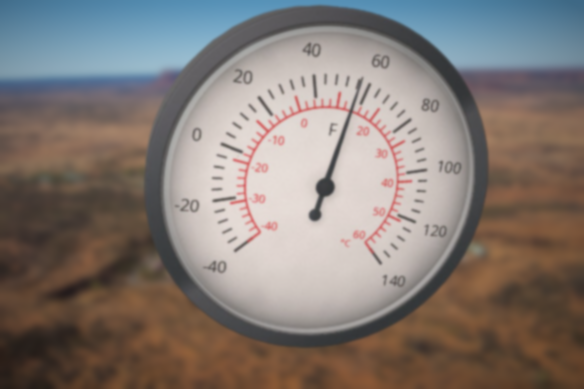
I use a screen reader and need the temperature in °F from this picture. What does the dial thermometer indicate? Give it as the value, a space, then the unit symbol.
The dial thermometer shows 56 °F
